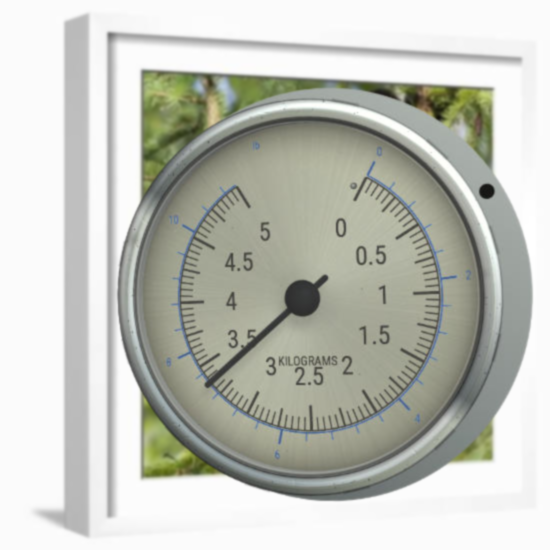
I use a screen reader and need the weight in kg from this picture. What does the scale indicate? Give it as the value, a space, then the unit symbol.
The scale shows 3.35 kg
